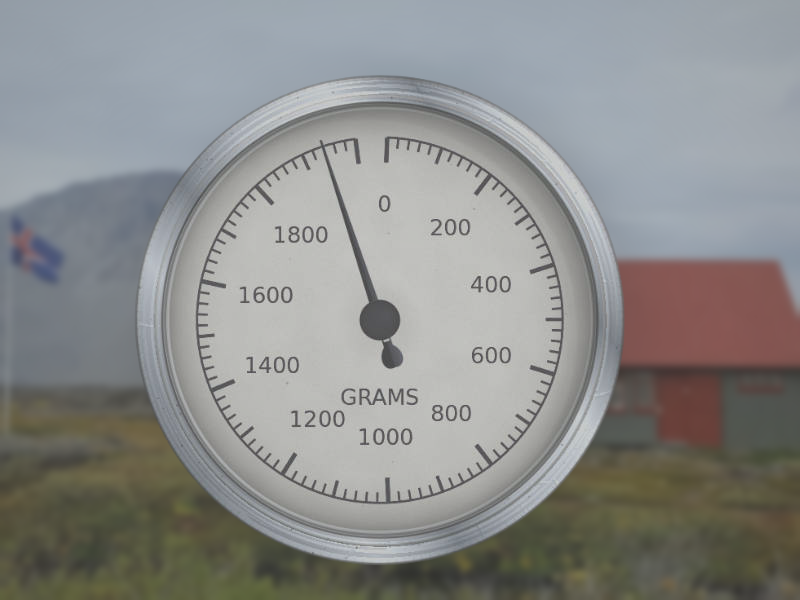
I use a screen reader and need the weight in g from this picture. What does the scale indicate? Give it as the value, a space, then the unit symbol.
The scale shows 1940 g
